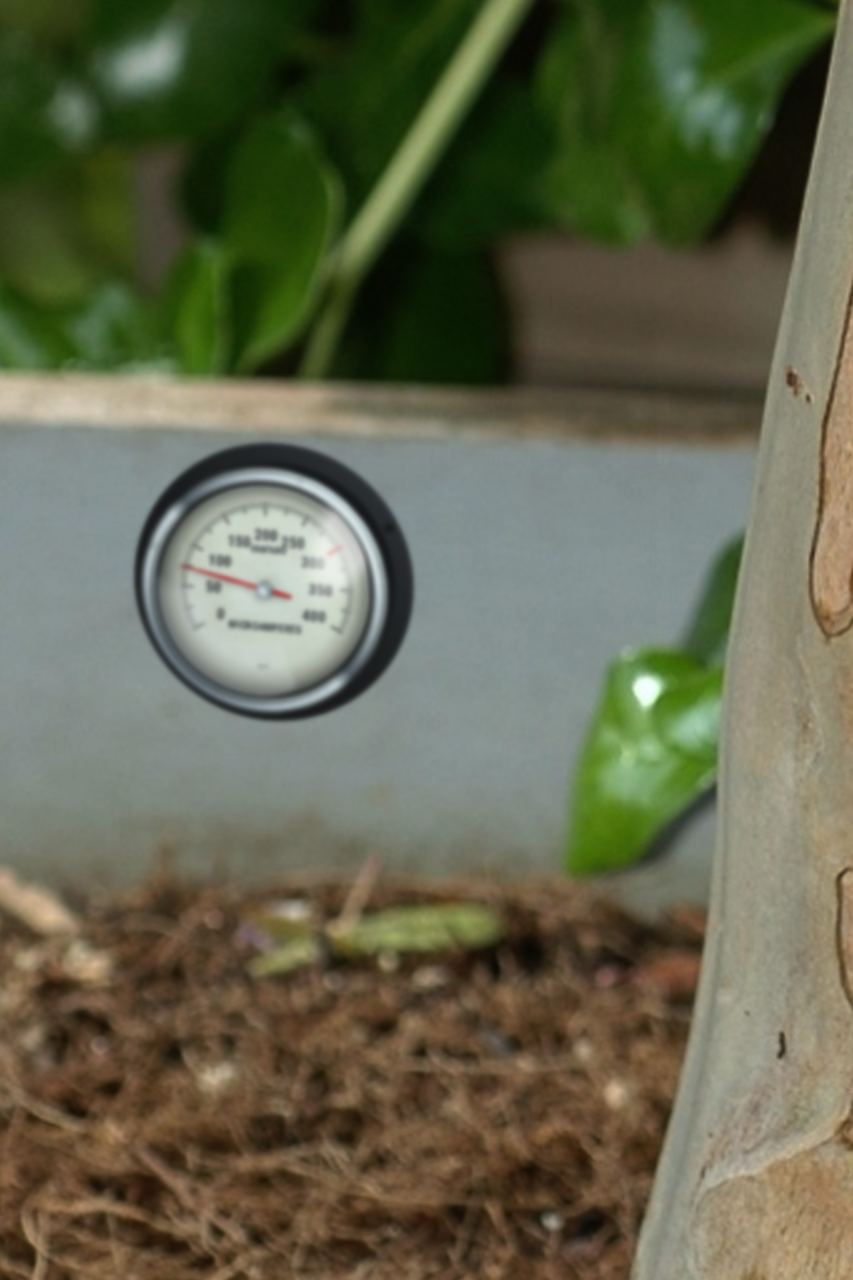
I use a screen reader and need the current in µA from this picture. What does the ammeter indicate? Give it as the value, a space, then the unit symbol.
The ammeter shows 75 µA
